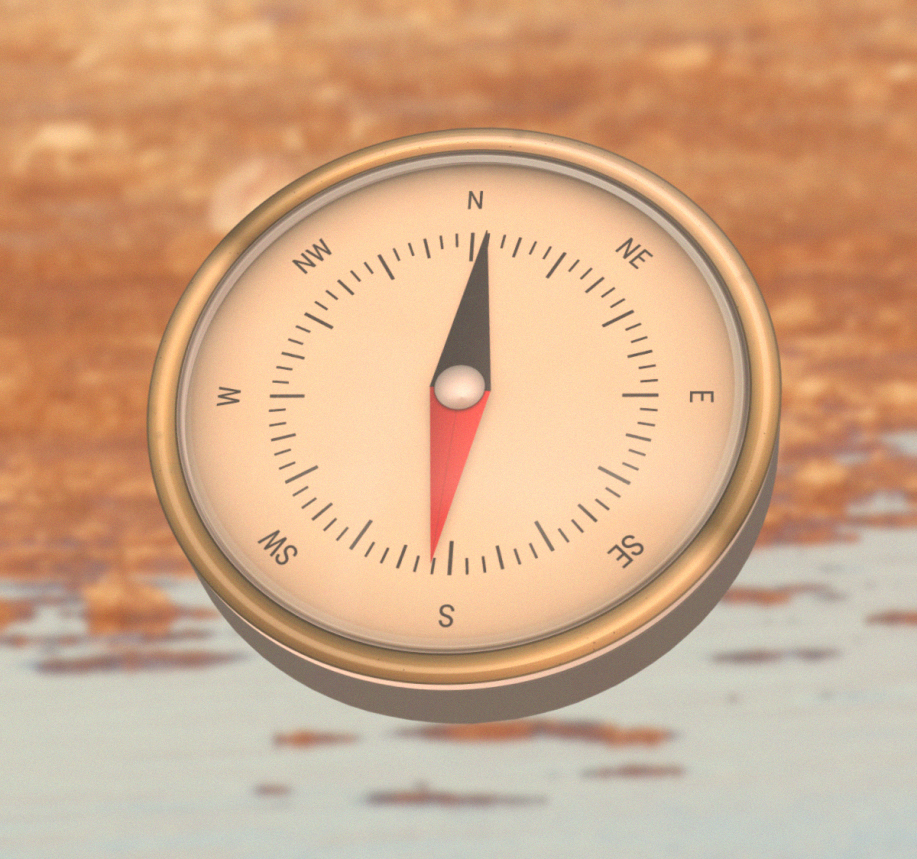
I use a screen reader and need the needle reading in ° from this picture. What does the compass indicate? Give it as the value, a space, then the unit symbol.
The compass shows 185 °
